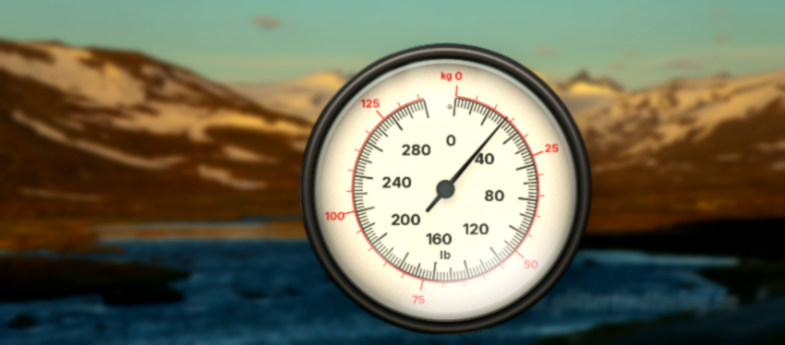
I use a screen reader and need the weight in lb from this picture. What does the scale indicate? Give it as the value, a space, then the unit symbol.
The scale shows 30 lb
